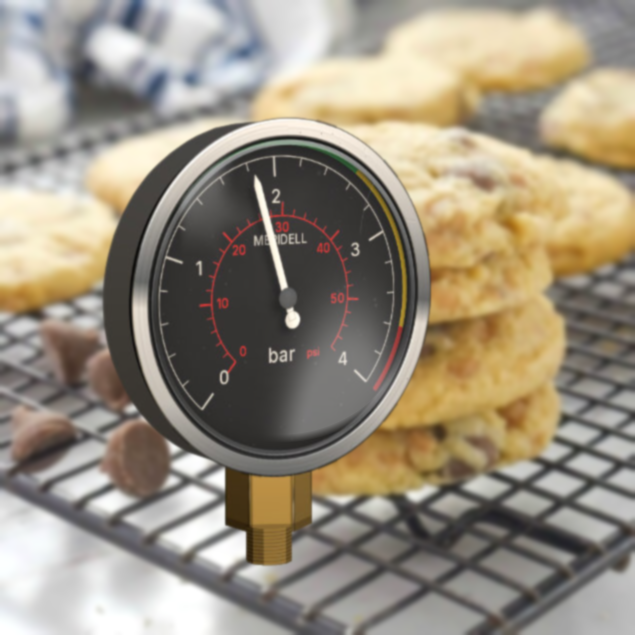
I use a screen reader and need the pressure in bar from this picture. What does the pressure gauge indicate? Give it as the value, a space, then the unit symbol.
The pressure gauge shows 1.8 bar
